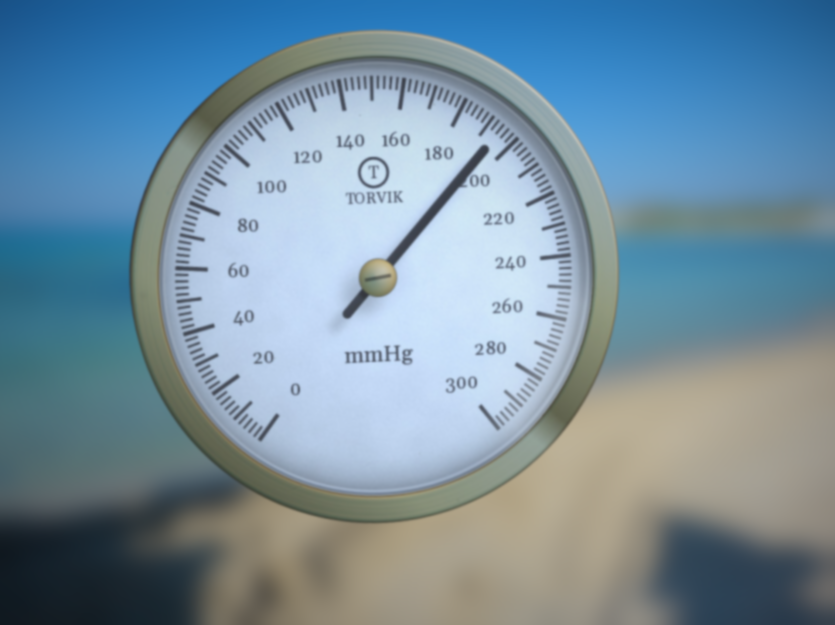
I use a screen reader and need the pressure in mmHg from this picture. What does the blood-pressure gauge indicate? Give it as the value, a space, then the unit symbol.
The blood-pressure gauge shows 194 mmHg
